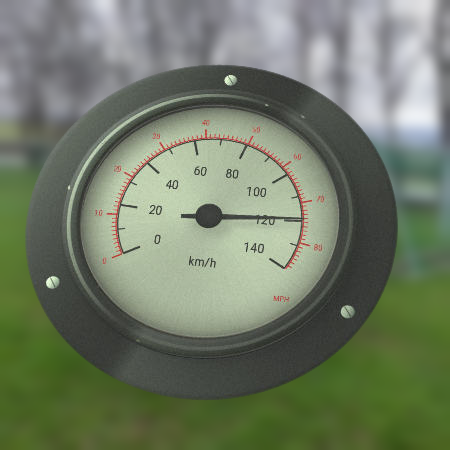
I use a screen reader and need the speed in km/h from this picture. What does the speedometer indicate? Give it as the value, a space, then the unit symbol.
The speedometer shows 120 km/h
